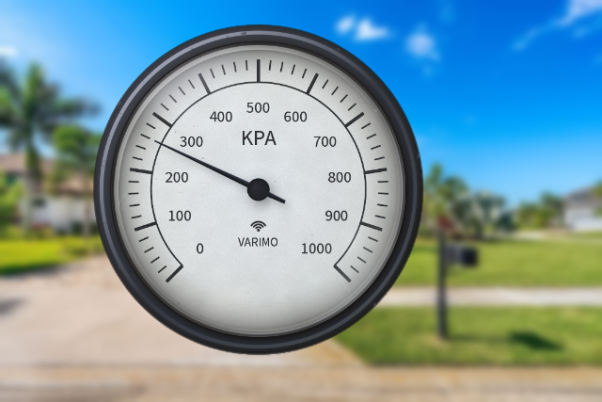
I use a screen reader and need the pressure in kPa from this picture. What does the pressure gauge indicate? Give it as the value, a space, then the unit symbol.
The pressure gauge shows 260 kPa
